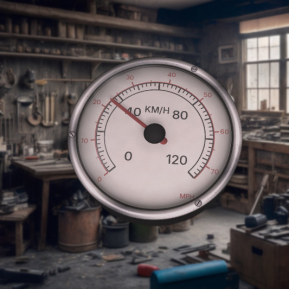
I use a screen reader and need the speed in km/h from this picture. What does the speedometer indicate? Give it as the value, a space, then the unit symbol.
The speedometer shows 36 km/h
